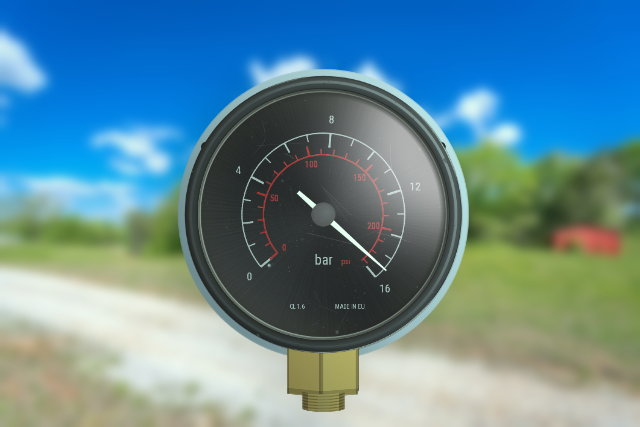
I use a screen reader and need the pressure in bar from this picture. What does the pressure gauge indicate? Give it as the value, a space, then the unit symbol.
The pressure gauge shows 15.5 bar
